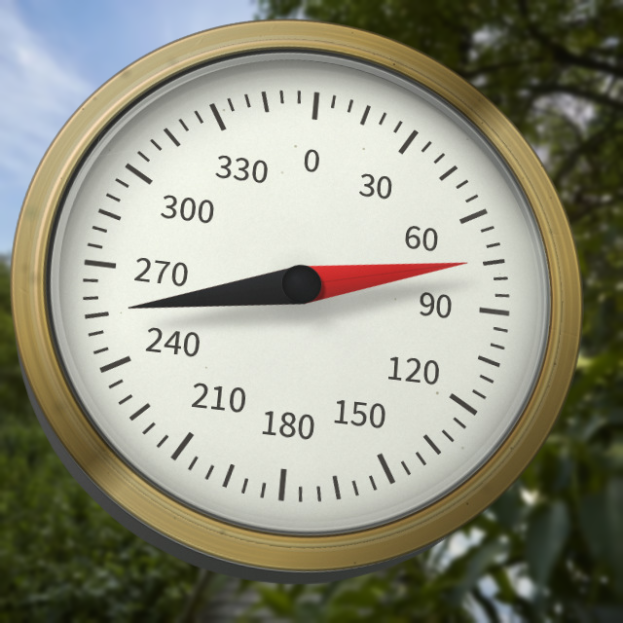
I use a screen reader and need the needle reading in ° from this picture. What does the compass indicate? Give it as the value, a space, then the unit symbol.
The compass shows 75 °
